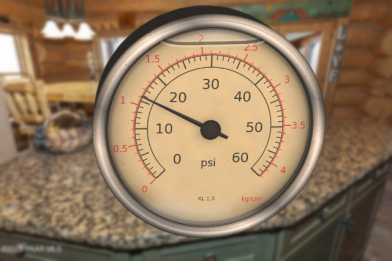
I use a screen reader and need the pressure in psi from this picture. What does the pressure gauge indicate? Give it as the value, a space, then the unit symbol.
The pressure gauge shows 16 psi
